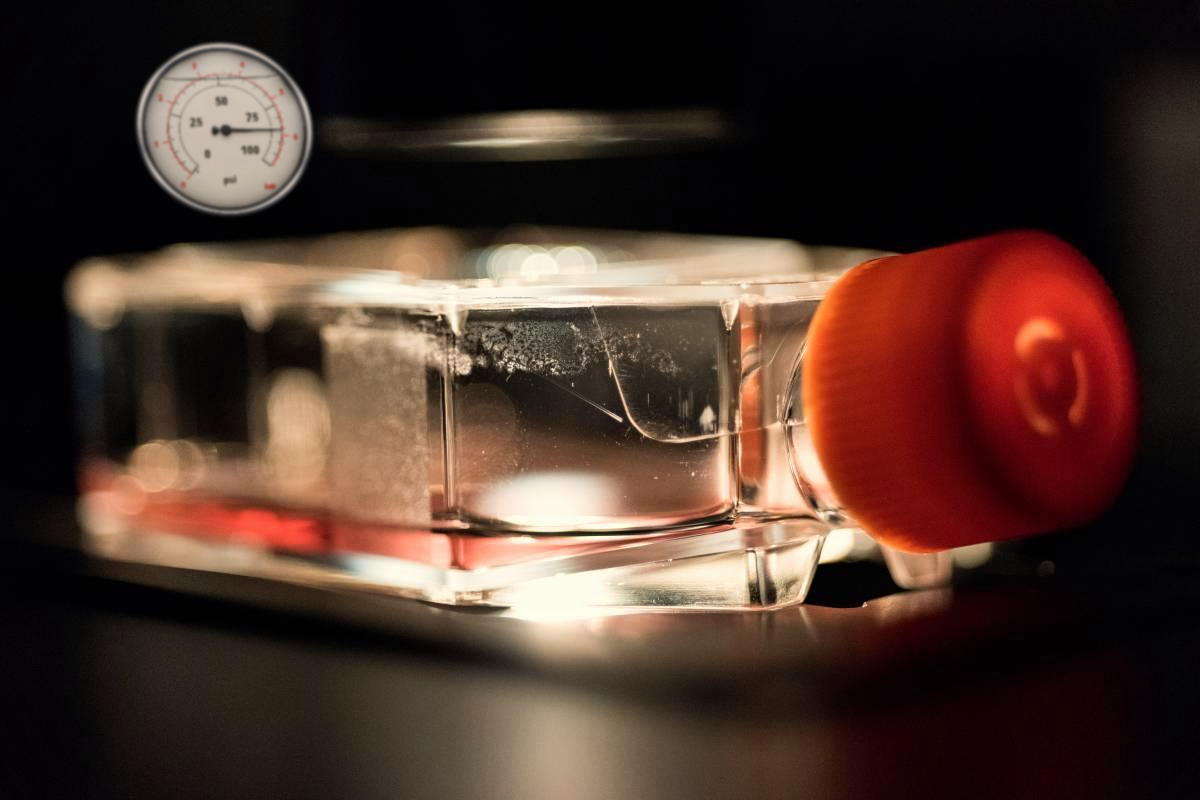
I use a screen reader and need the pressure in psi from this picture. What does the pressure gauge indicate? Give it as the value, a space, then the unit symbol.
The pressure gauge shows 85 psi
